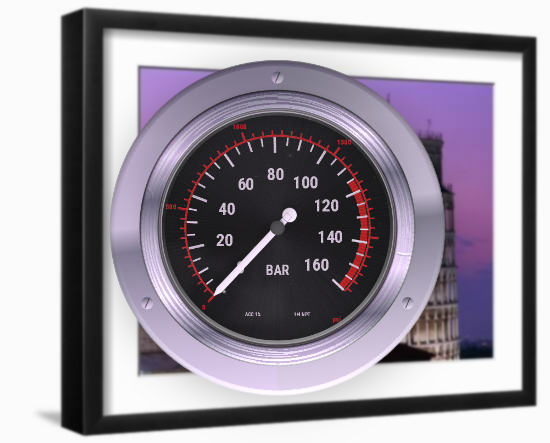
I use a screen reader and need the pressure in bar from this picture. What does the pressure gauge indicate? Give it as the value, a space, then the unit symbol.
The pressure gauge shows 0 bar
